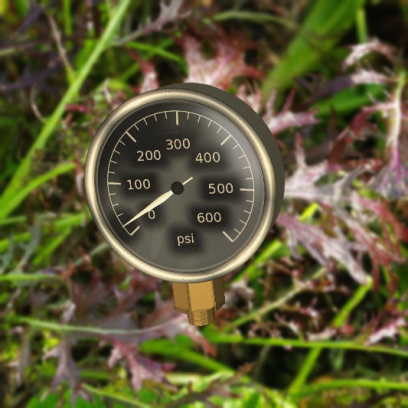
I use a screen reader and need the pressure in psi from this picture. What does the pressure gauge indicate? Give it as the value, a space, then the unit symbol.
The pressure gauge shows 20 psi
